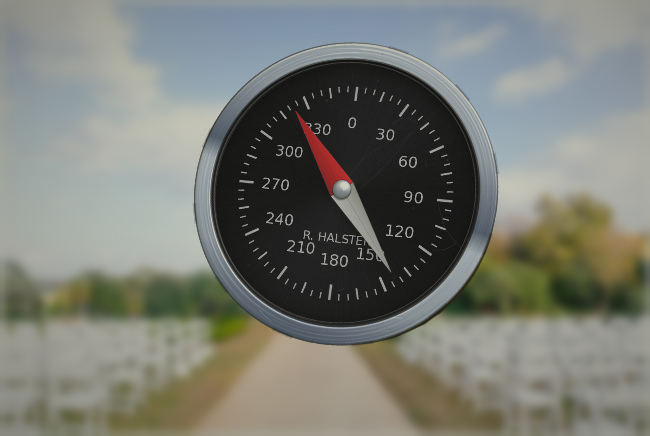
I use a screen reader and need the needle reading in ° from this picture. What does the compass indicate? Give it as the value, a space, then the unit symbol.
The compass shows 322.5 °
